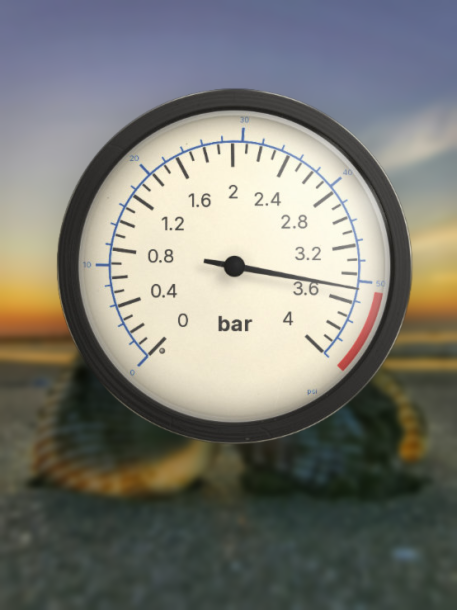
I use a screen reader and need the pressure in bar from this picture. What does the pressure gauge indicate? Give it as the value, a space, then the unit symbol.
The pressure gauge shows 3.5 bar
